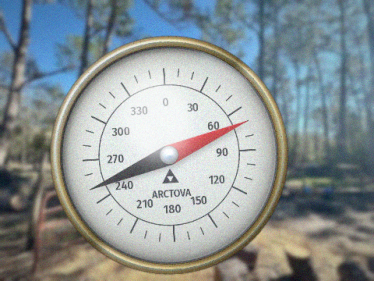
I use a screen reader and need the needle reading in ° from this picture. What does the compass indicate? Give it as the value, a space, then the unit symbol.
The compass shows 70 °
